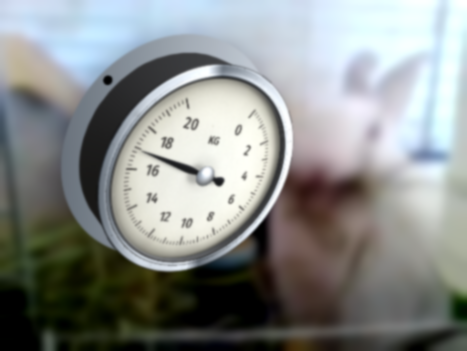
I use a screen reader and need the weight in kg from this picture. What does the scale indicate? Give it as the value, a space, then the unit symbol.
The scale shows 17 kg
